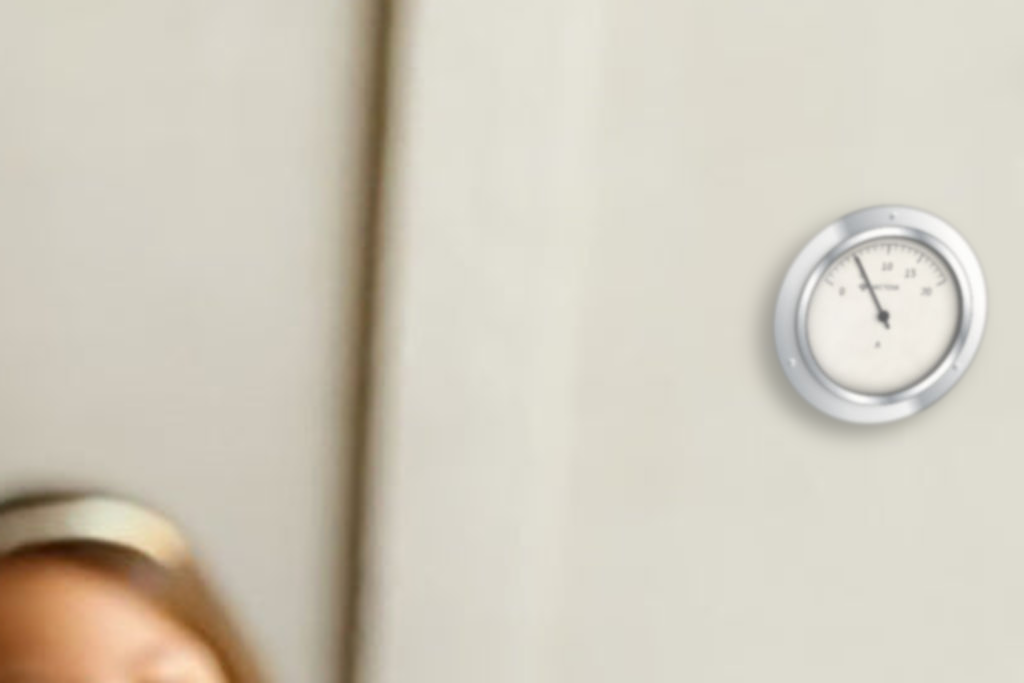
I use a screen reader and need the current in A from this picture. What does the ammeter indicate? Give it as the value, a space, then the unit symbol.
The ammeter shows 5 A
